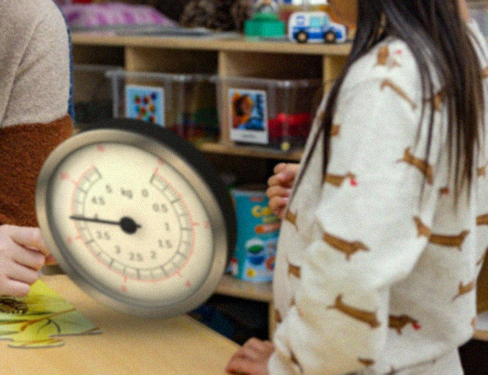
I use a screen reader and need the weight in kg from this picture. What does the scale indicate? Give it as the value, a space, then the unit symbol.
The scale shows 4 kg
